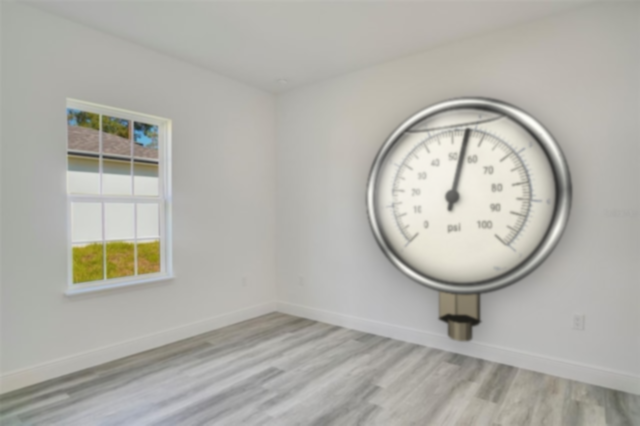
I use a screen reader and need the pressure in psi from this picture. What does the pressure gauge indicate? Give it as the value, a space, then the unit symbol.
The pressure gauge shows 55 psi
